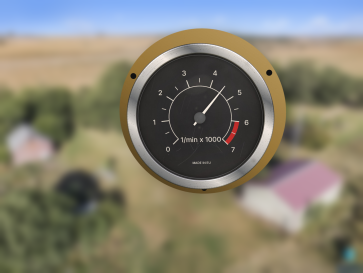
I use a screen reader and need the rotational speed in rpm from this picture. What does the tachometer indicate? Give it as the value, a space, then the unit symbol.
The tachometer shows 4500 rpm
